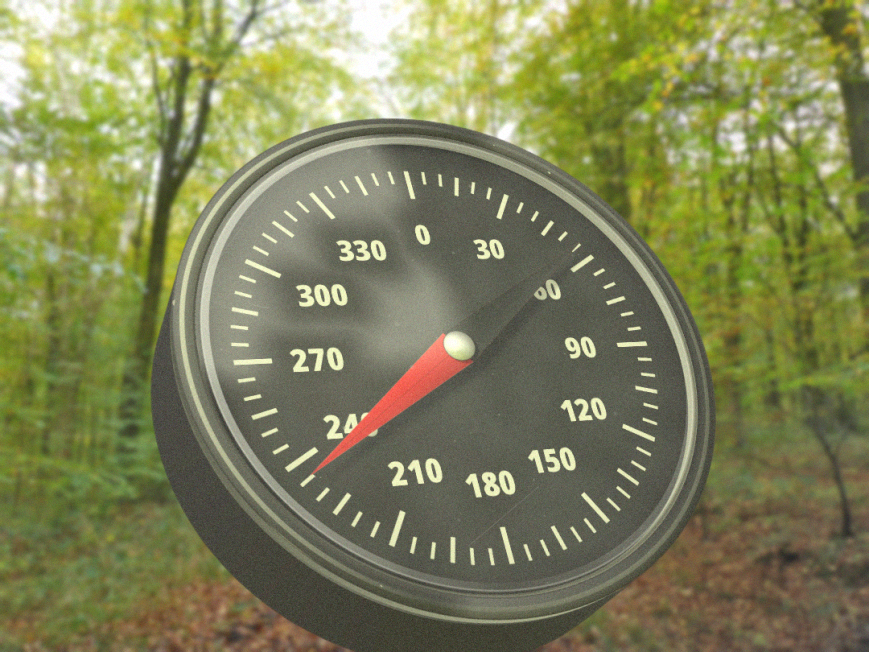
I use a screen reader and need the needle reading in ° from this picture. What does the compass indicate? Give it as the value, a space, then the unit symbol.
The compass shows 235 °
